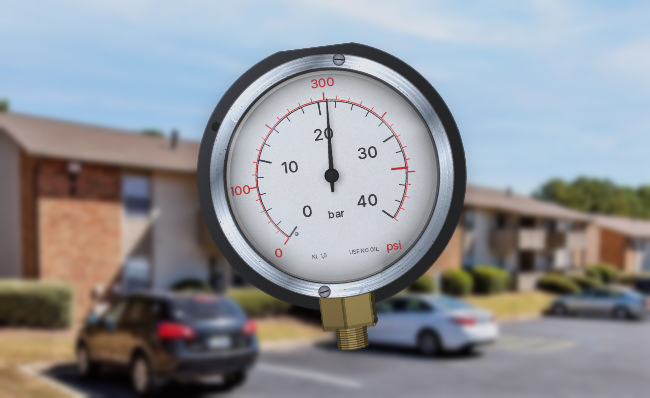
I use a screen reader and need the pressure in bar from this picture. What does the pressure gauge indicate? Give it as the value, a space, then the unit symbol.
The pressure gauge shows 21 bar
